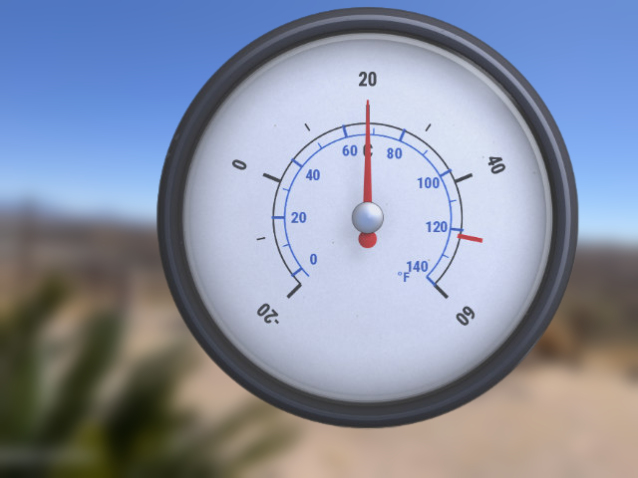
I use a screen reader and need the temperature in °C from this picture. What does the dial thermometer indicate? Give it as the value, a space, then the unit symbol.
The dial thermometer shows 20 °C
